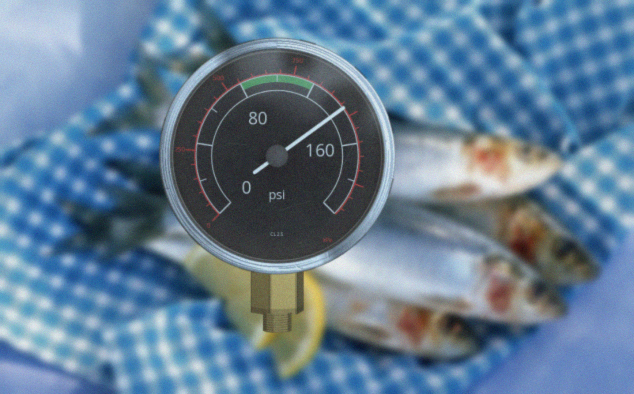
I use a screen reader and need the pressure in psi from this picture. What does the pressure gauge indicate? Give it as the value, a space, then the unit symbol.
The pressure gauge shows 140 psi
